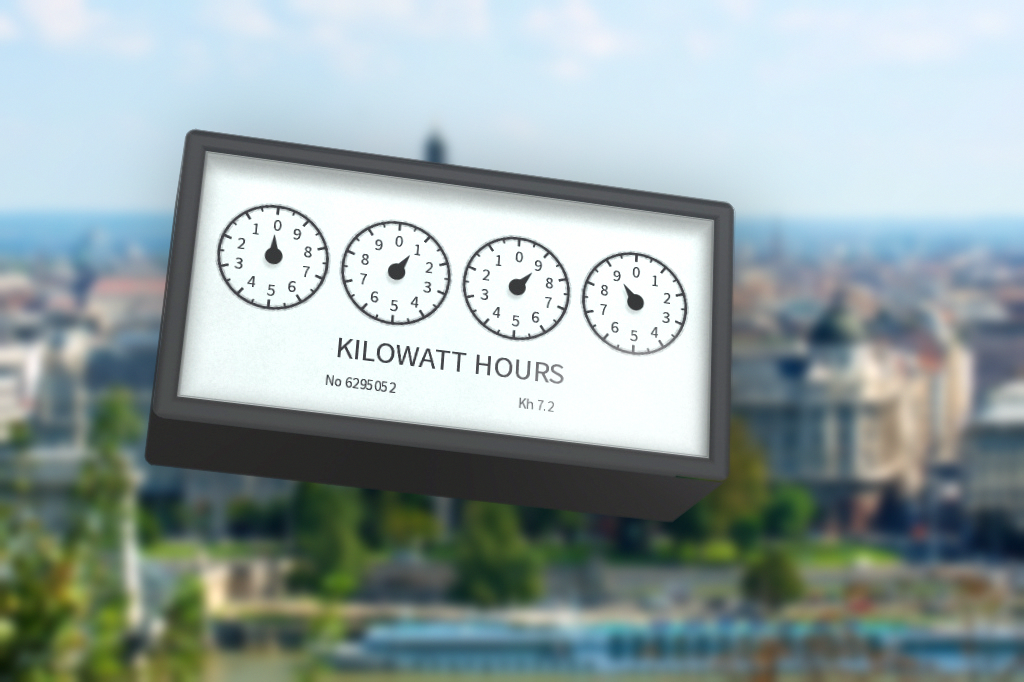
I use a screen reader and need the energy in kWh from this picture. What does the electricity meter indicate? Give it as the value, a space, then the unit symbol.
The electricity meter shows 89 kWh
